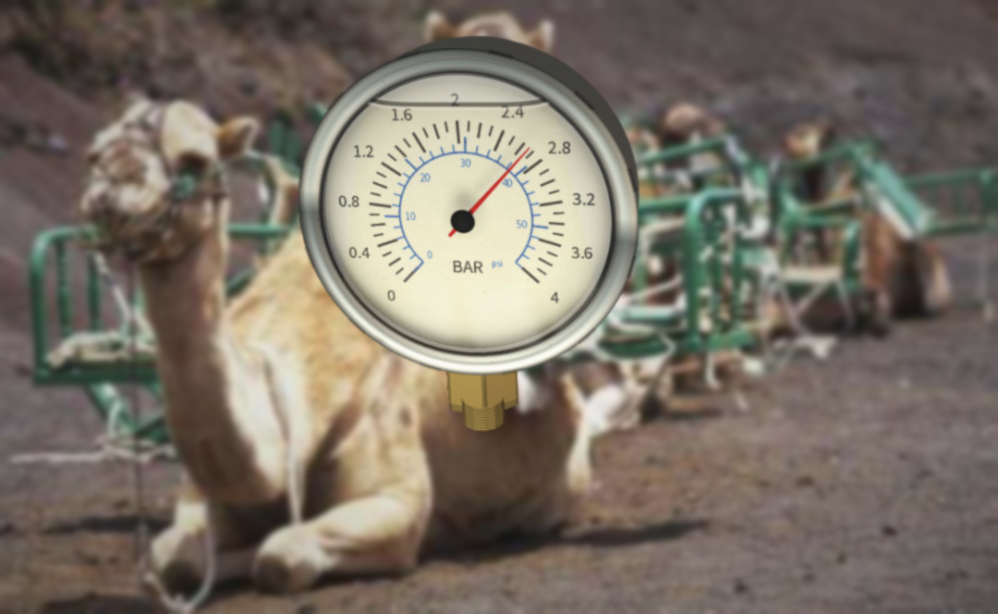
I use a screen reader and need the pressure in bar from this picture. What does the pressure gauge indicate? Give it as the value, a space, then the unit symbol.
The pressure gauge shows 2.65 bar
